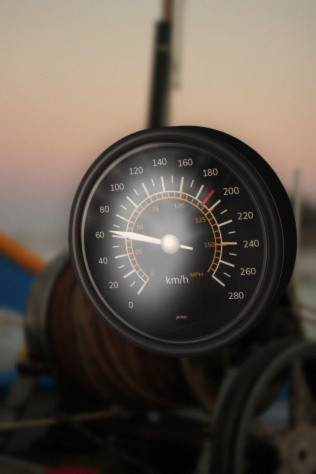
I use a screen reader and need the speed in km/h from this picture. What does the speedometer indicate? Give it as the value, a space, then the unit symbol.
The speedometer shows 65 km/h
